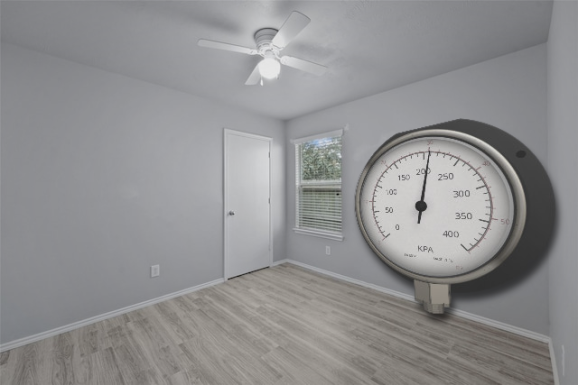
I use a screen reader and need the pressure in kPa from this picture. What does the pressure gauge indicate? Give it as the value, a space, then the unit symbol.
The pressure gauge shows 210 kPa
